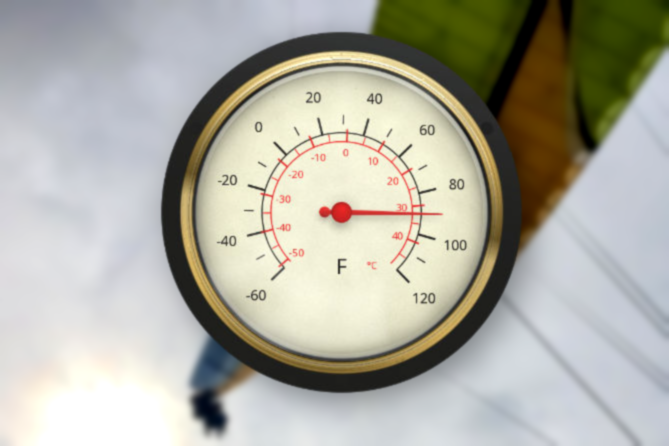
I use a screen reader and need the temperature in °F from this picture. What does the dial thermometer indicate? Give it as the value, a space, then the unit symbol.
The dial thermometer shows 90 °F
